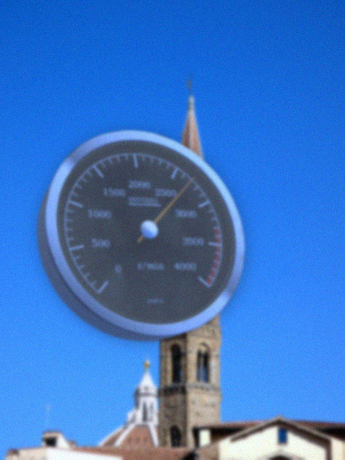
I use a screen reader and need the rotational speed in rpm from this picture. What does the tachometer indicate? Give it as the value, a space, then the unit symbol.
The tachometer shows 2700 rpm
